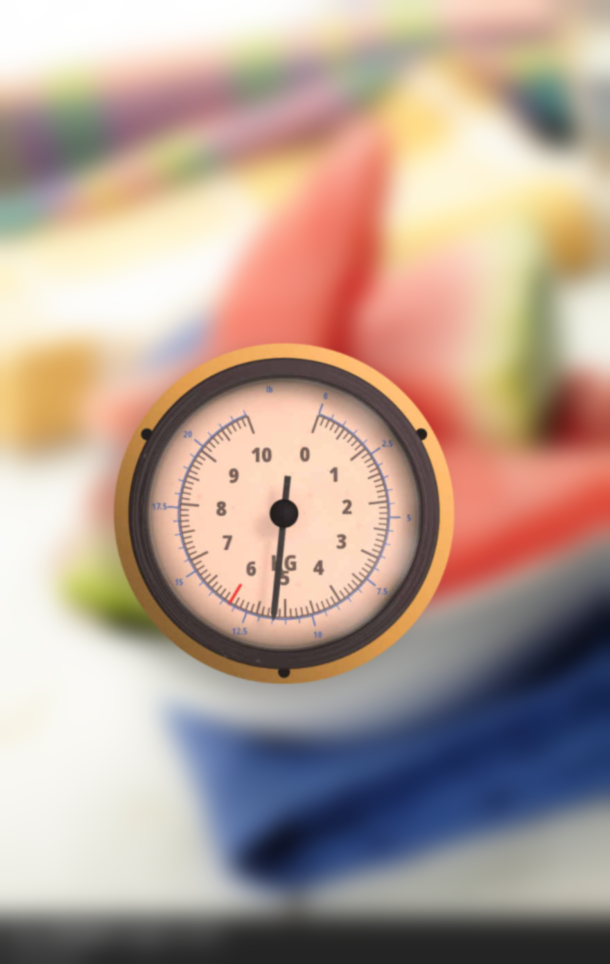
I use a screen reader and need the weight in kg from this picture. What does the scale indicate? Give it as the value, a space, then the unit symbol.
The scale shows 5.2 kg
